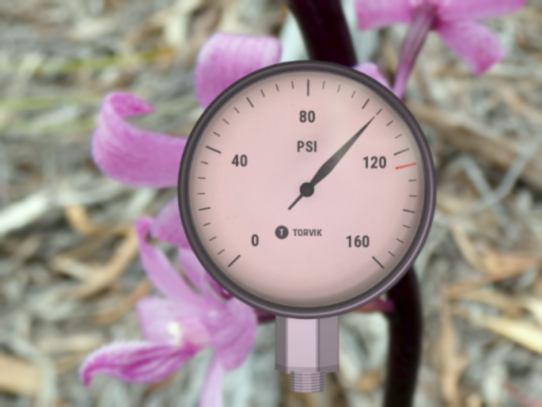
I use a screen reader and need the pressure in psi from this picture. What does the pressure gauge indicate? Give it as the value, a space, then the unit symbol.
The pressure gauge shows 105 psi
